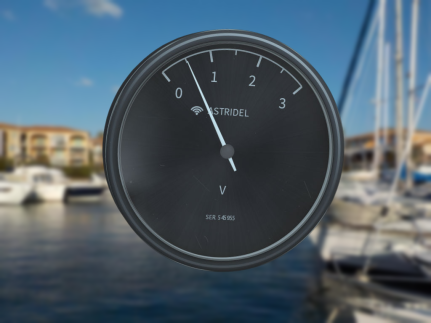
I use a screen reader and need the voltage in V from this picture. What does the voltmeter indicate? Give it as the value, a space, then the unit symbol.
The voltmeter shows 0.5 V
